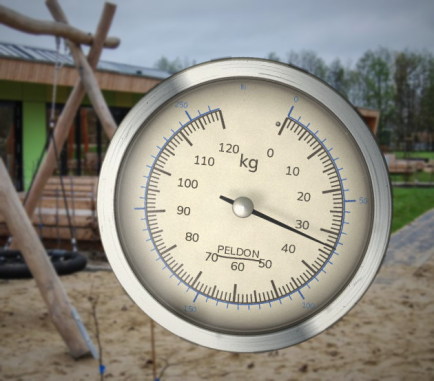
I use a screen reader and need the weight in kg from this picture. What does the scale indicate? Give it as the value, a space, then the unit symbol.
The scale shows 33 kg
